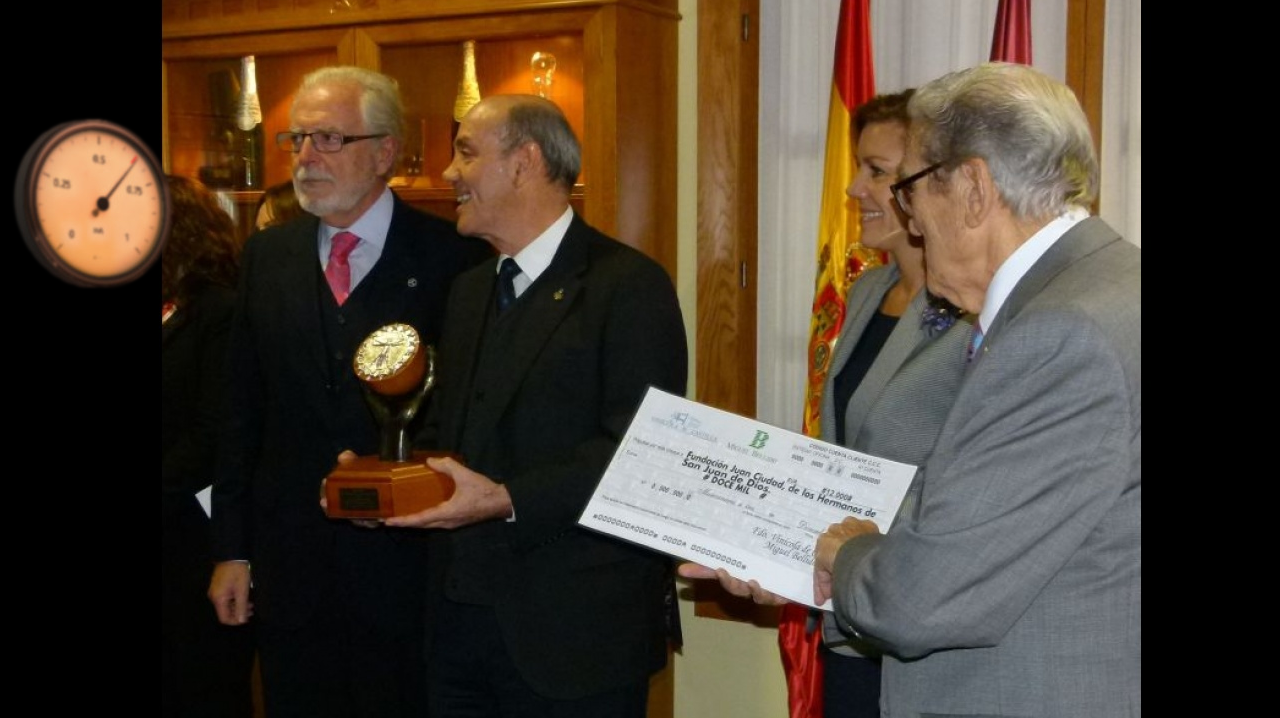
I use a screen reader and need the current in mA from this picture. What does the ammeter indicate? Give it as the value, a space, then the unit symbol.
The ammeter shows 0.65 mA
